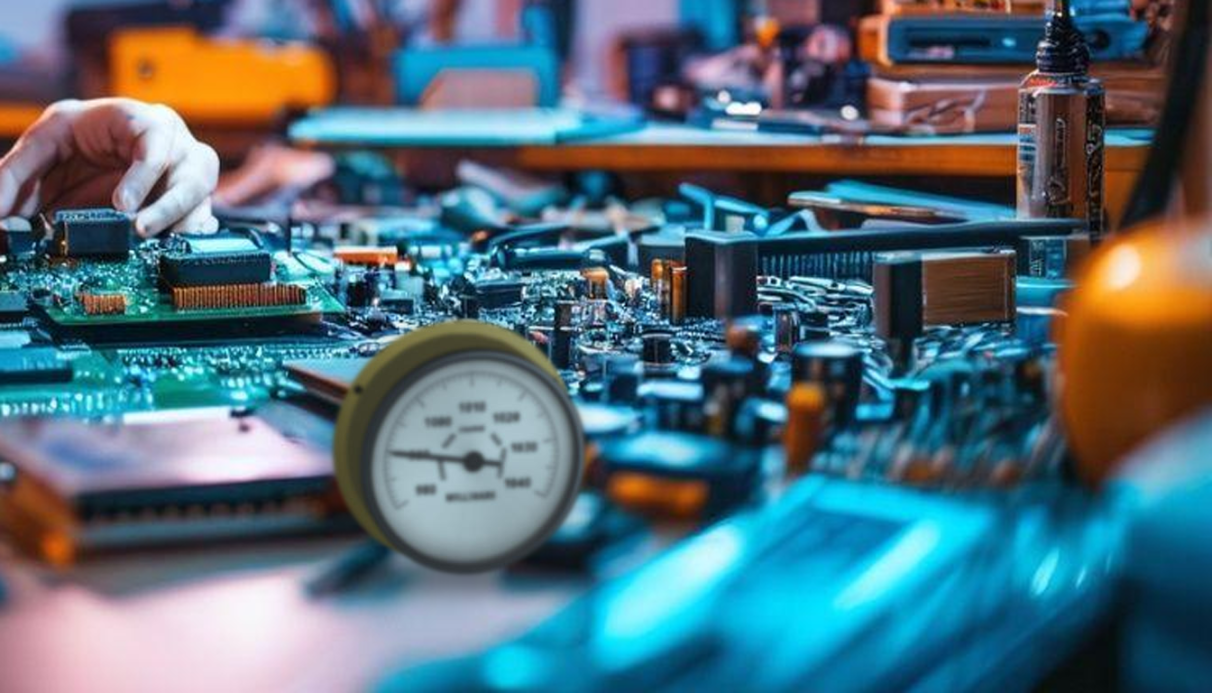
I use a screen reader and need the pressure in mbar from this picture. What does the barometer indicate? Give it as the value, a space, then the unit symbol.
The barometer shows 990 mbar
